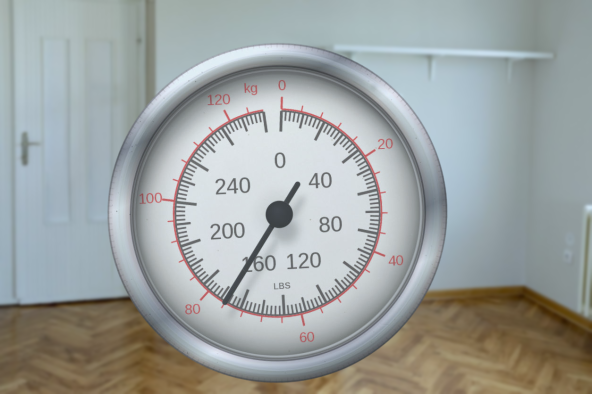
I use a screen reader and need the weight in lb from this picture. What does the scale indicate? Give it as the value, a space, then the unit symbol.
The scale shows 168 lb
